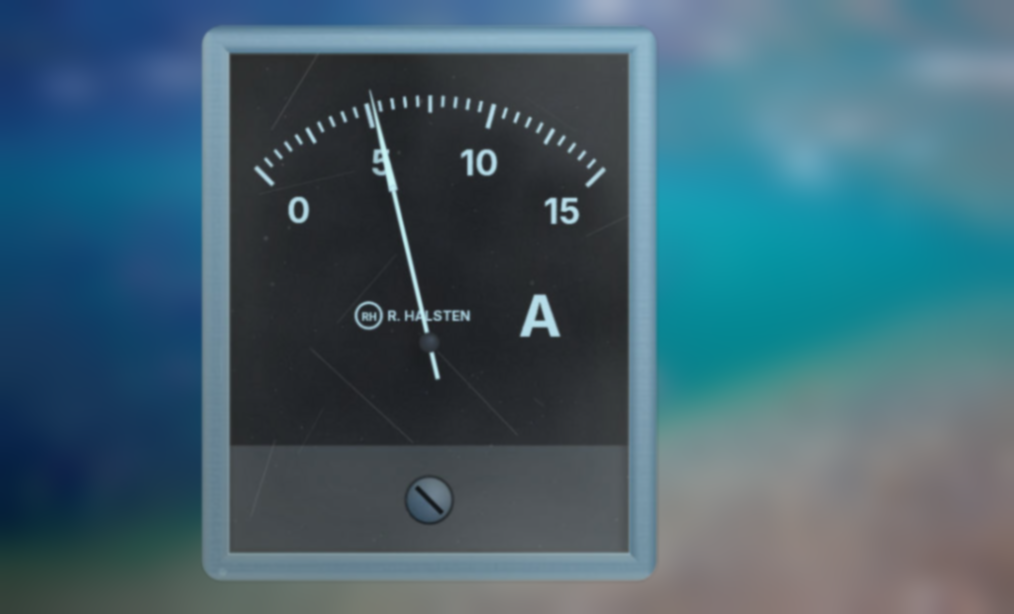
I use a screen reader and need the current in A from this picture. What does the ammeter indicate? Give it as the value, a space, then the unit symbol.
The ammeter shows 5.25 A
